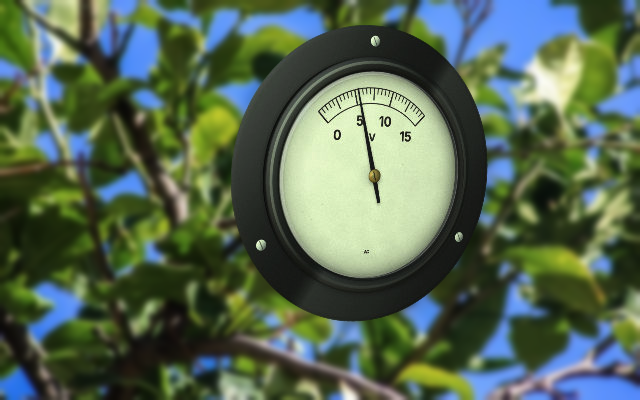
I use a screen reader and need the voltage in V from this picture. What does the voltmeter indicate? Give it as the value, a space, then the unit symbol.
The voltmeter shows 5 V
